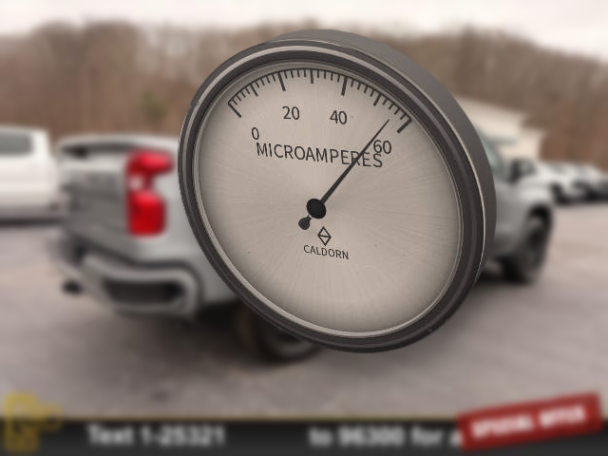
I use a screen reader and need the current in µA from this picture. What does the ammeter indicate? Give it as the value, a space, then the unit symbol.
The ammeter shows 56 µA
